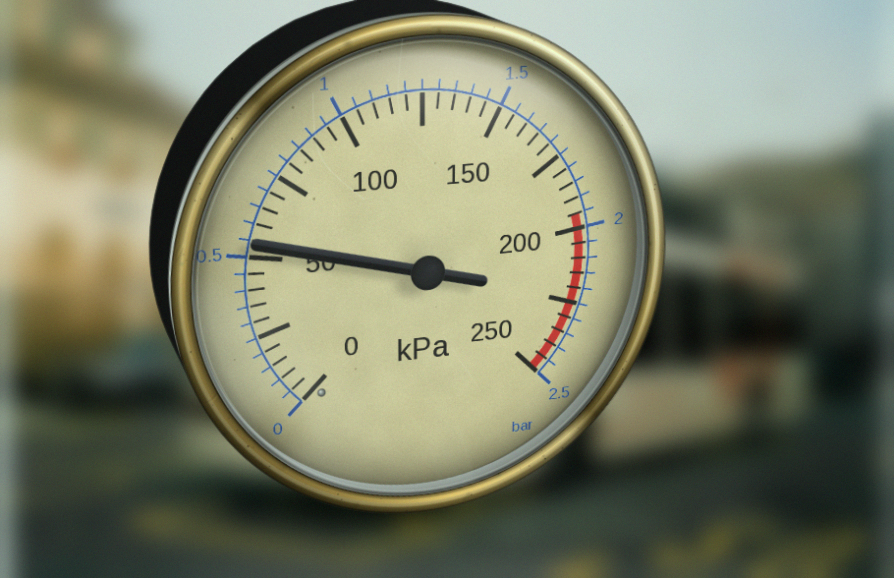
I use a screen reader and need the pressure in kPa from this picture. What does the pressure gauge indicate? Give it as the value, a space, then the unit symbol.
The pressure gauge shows 55 kPa
